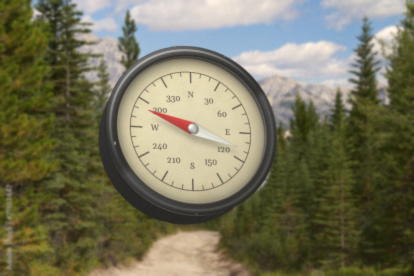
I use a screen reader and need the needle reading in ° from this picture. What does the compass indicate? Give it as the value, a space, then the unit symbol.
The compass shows 290 °
